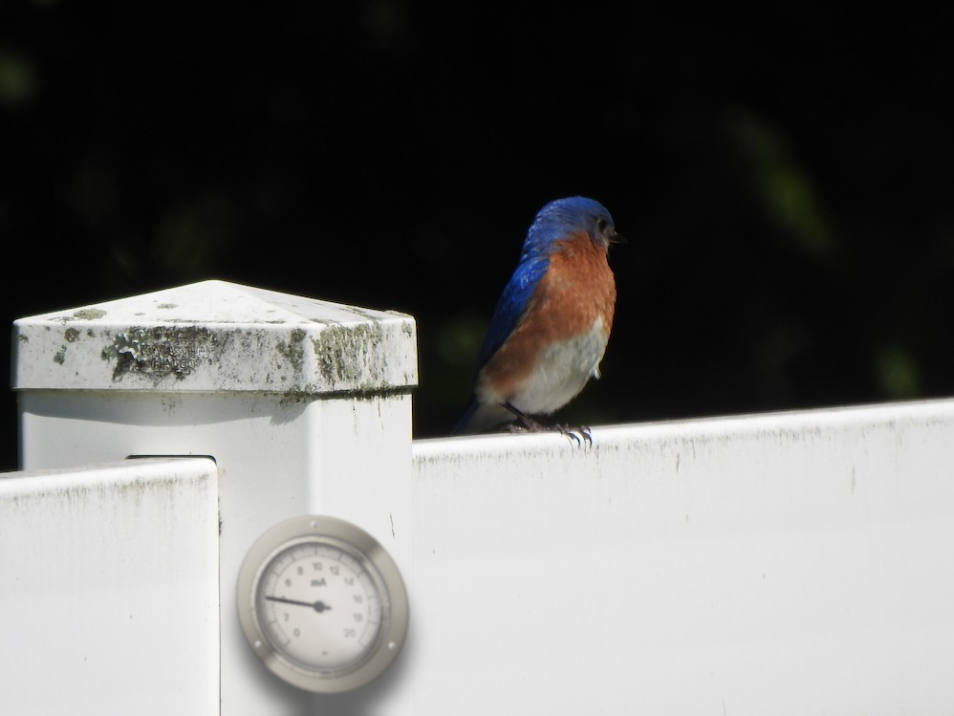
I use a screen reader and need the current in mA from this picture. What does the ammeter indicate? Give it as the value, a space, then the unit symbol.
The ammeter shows 4 mA
